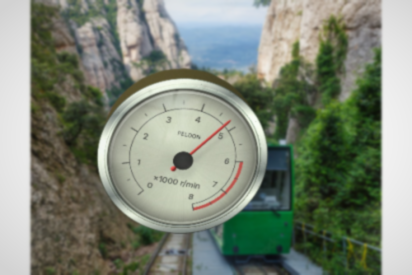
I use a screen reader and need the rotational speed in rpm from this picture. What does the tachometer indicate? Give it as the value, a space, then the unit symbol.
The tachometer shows 4750 rpm
